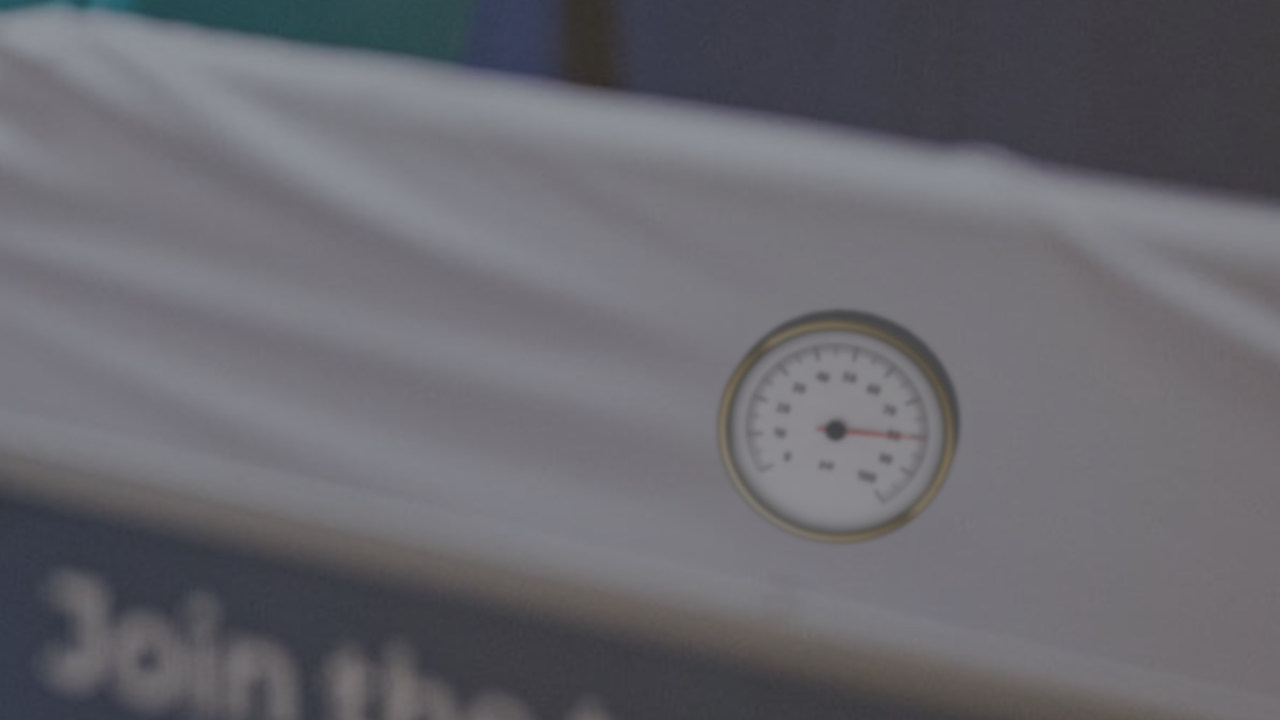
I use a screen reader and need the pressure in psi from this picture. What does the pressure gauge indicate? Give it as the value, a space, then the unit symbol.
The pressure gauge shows 80 psi
